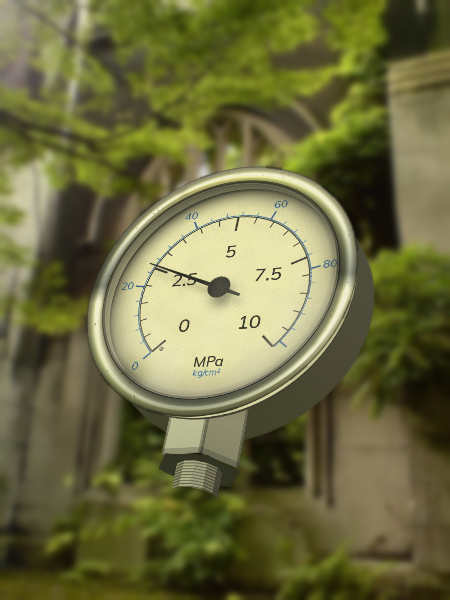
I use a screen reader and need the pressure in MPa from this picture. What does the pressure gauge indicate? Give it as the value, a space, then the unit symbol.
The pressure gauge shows 2.5 MPa
